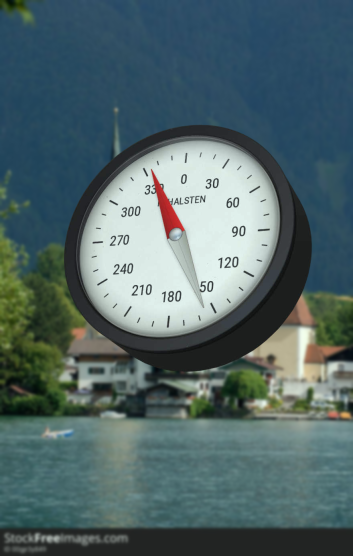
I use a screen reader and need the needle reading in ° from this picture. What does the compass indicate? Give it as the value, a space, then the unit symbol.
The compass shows 335 °
